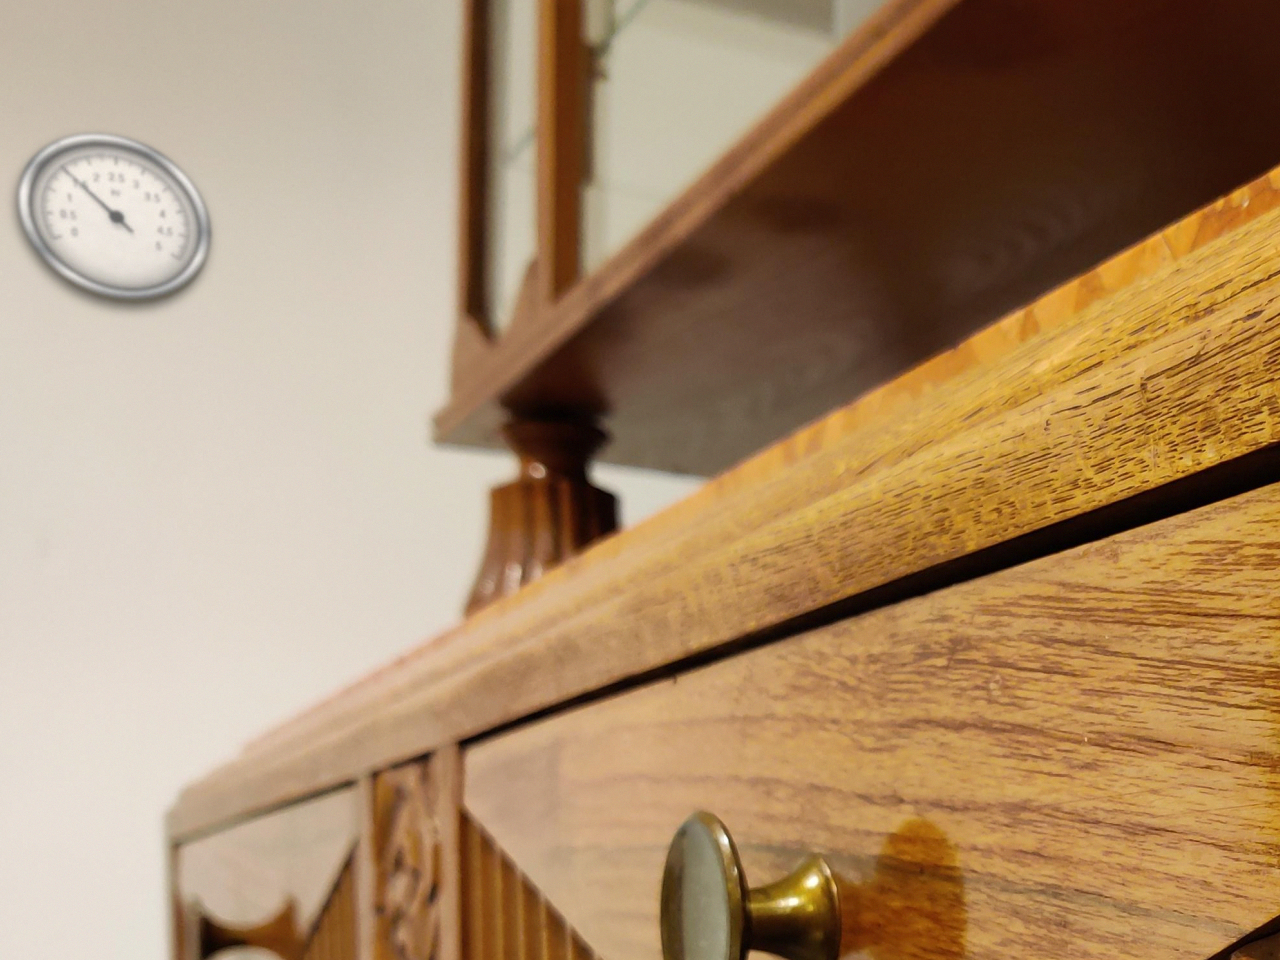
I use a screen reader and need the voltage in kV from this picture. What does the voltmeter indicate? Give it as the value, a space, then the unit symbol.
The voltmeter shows 1.5 kV
